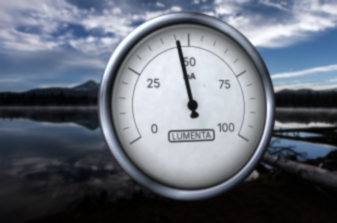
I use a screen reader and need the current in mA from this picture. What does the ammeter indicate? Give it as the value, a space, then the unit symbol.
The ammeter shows 45 mA
